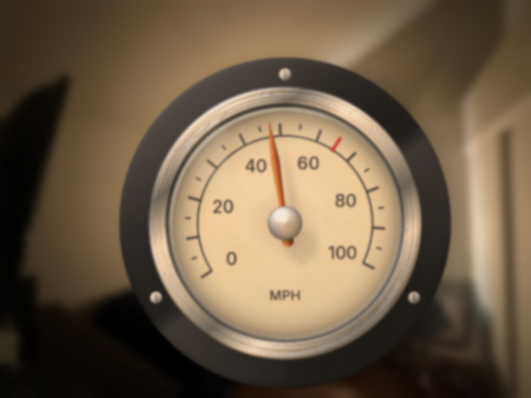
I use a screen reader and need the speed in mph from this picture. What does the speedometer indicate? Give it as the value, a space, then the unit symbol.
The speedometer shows 47.5 mph
